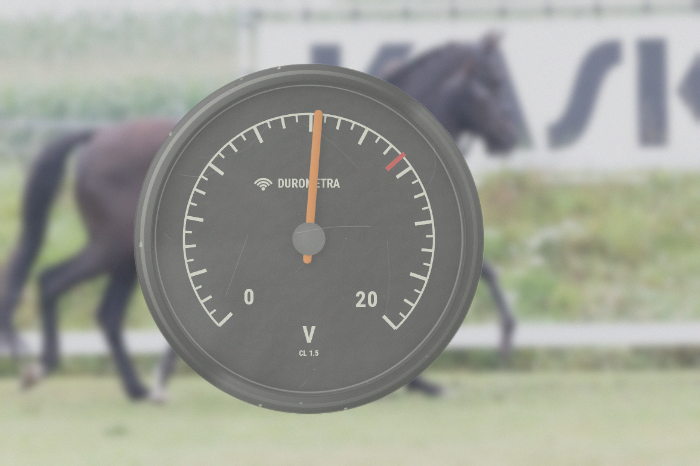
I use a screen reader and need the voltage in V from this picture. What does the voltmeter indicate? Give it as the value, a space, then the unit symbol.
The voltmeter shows 10.25 V
